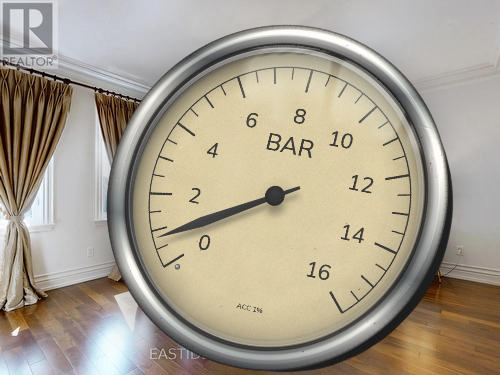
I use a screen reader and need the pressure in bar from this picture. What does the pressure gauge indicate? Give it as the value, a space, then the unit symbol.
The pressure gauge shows 0.75 bar
